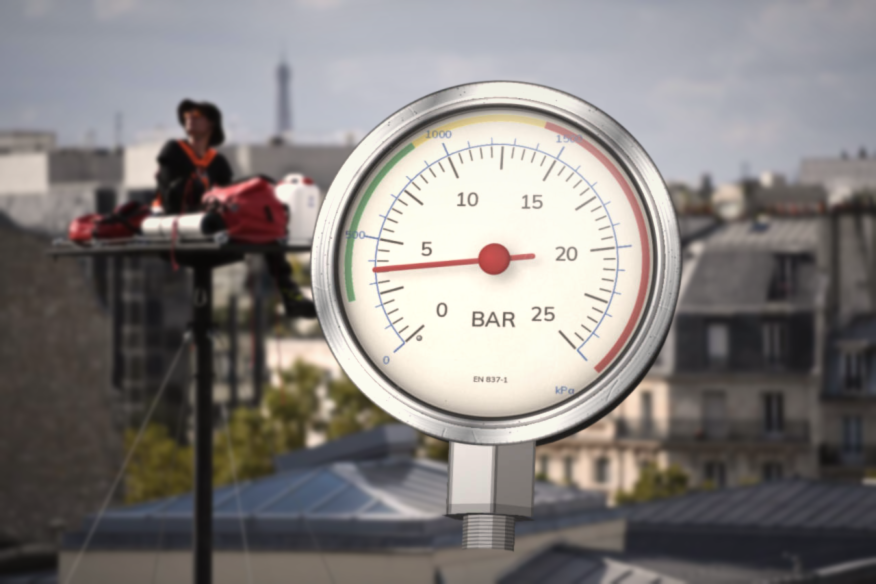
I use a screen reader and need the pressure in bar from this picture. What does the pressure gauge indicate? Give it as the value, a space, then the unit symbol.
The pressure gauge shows 3.5 bar
